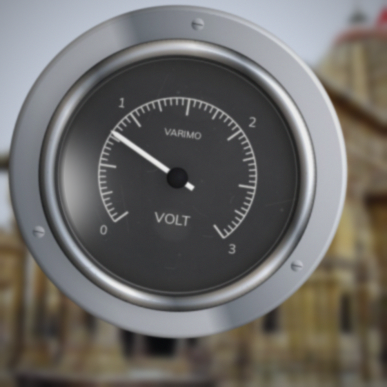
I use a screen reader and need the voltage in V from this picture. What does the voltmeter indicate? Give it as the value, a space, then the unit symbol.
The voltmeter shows 0.8 V
